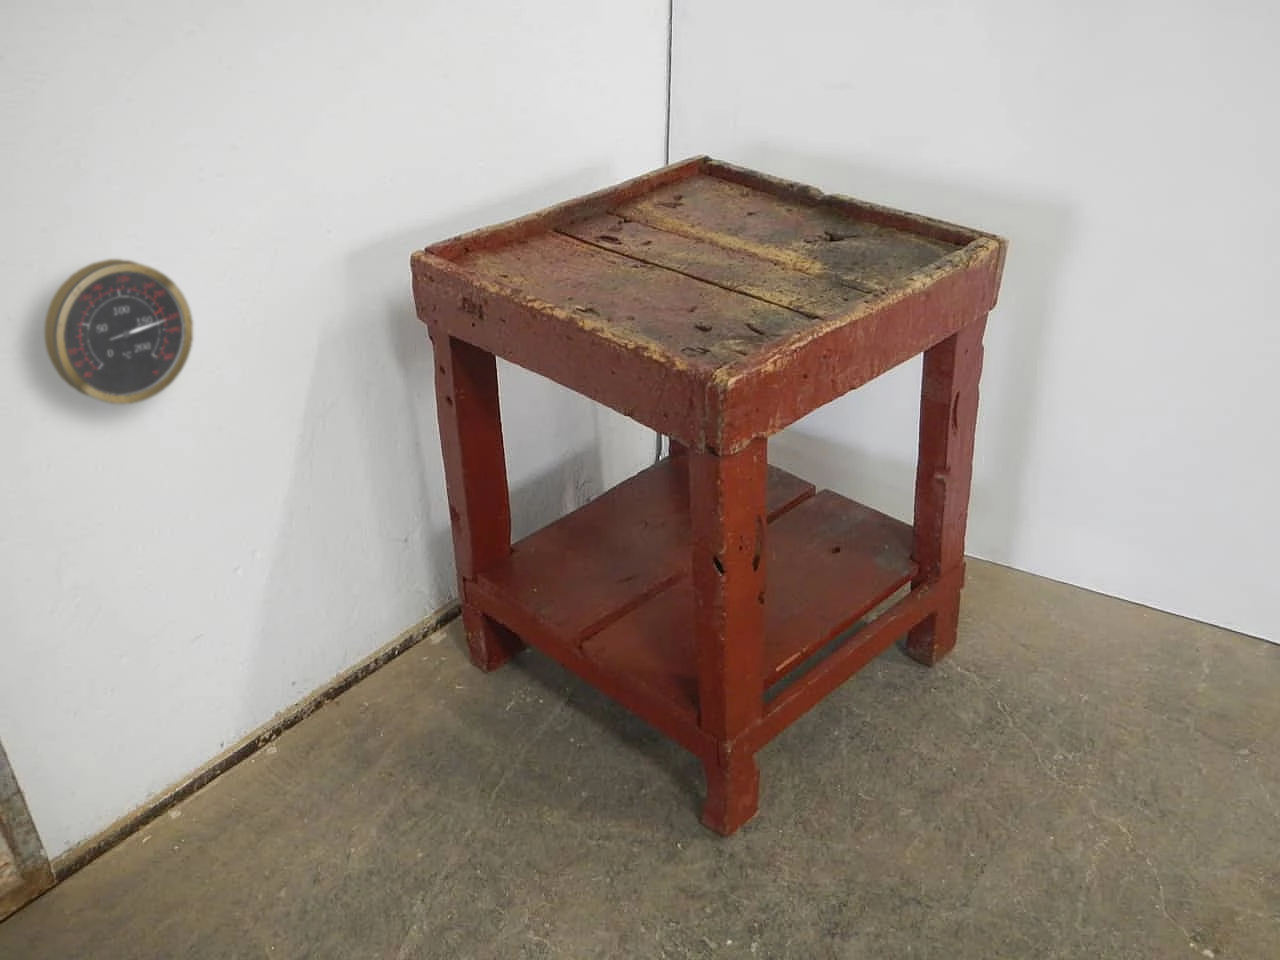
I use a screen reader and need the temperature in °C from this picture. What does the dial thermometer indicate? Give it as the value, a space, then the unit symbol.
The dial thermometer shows 160 °C
